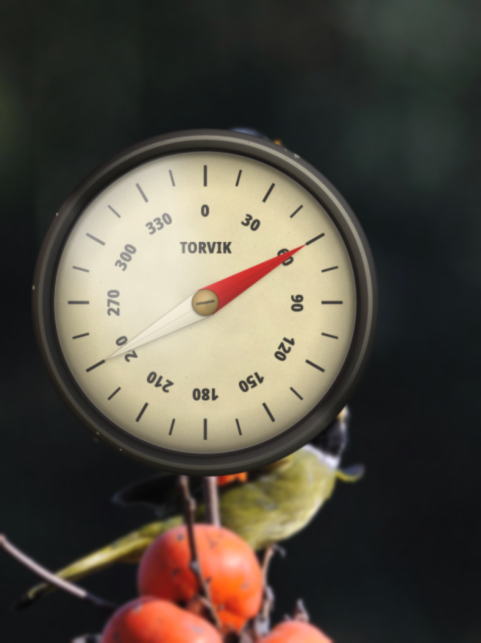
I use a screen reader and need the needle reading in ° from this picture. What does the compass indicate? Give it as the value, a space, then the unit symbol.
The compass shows 60 °
